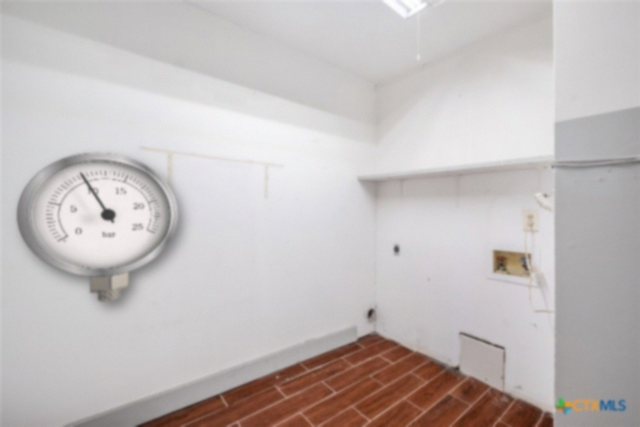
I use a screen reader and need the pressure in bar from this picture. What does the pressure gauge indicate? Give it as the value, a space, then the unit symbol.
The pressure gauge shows 10 bar
